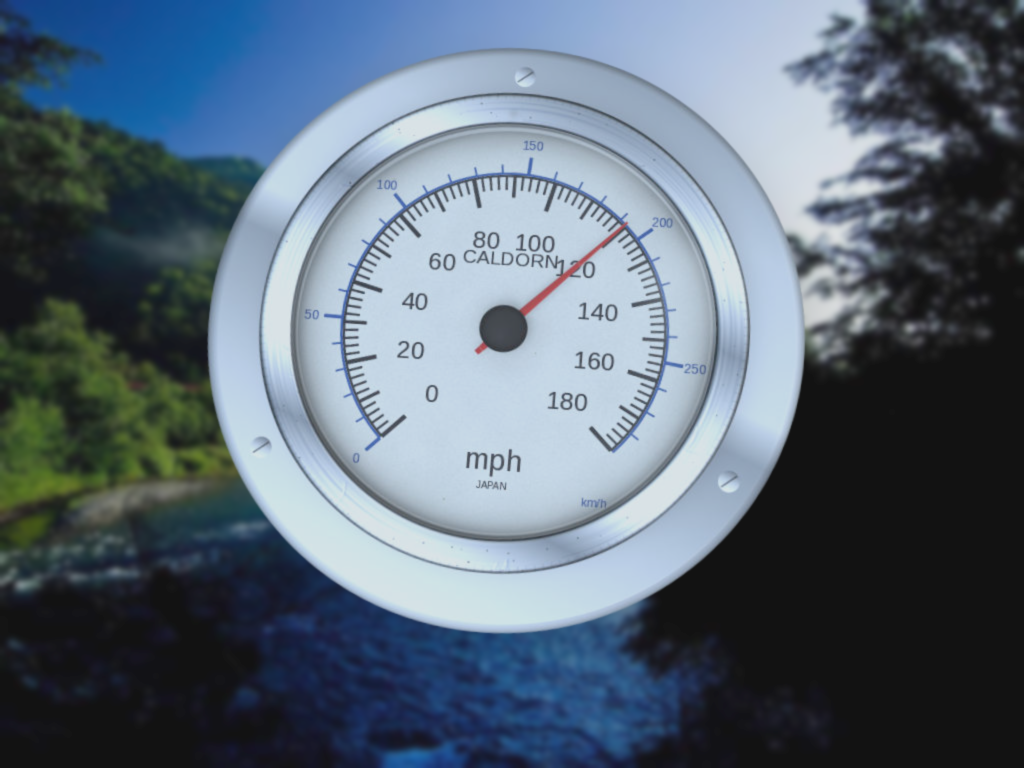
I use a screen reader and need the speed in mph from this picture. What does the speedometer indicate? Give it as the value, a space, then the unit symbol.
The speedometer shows 120 mph
